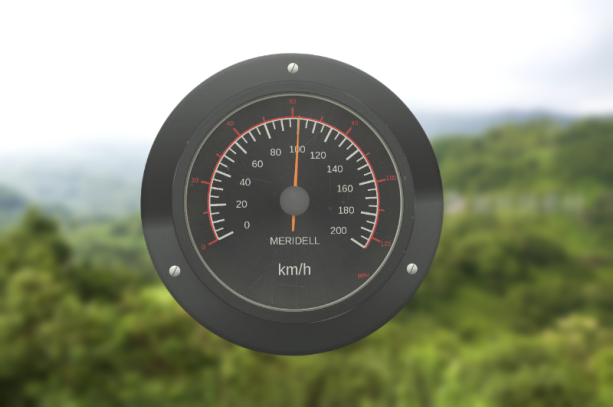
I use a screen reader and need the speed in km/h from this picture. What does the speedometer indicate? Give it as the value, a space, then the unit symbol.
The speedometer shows 100 km/h
